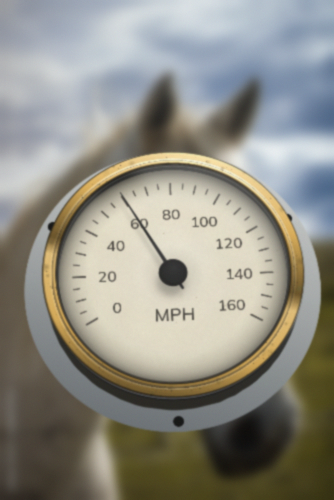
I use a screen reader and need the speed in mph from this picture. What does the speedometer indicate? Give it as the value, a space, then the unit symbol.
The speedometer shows 60 mph
